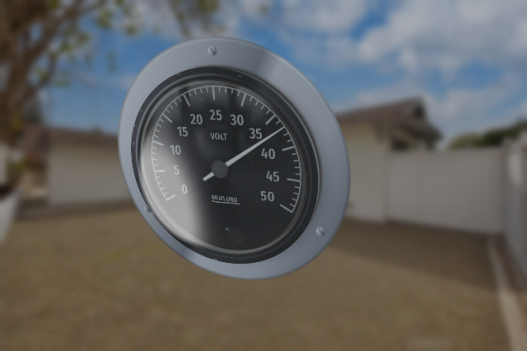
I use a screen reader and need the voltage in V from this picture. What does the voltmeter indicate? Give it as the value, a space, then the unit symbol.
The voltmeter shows 37 V
